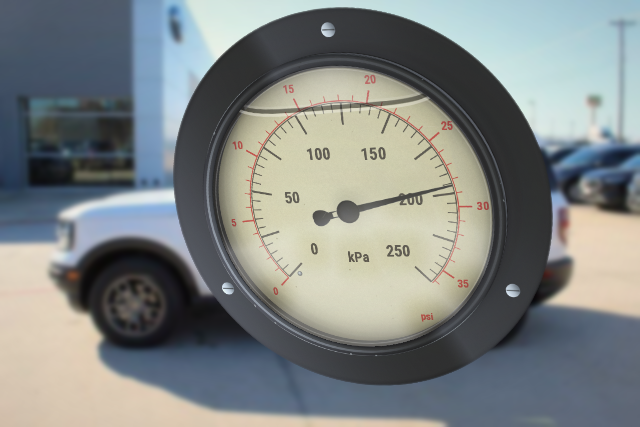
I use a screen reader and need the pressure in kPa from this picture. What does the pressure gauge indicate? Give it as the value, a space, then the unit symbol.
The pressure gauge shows 195 kPa
